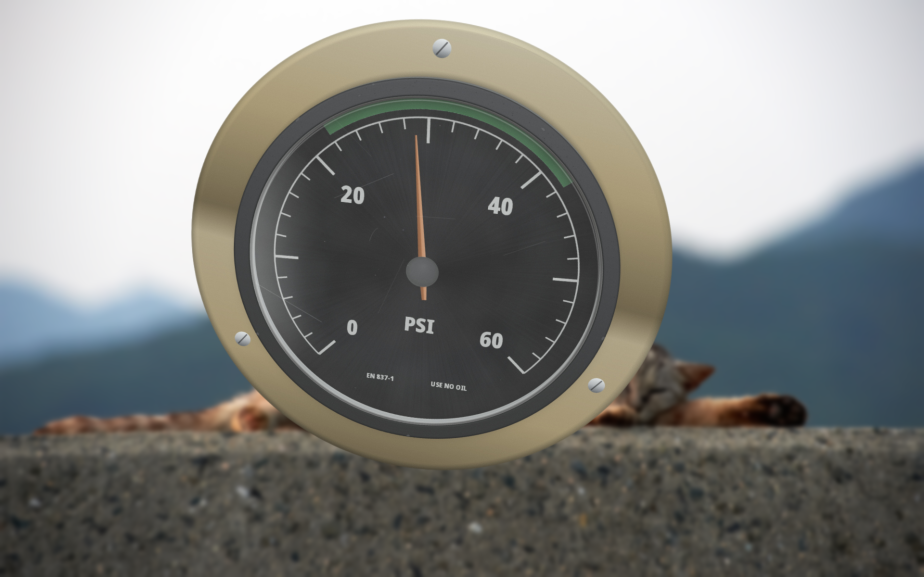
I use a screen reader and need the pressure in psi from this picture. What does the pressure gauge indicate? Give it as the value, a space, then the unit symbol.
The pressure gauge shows 29 psi
